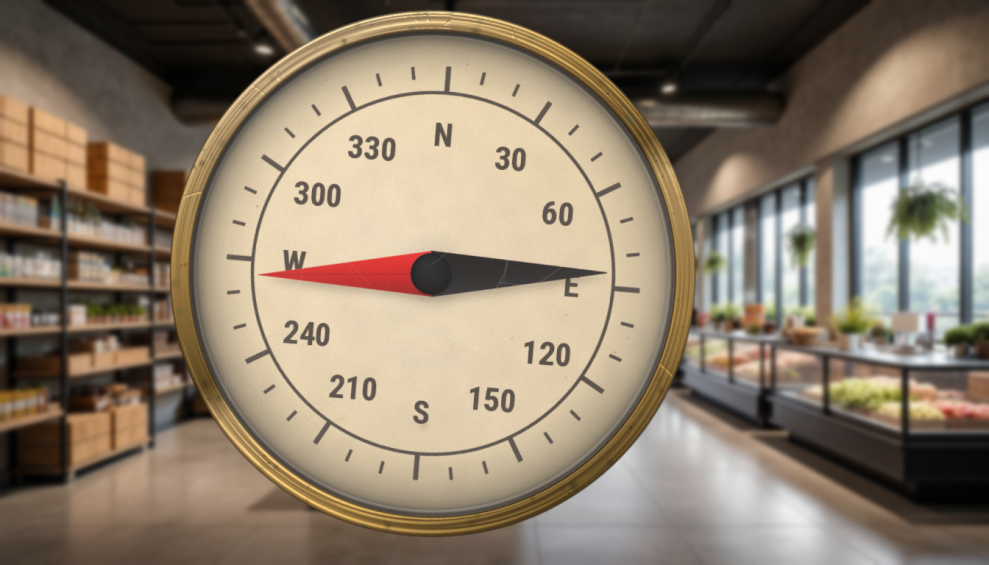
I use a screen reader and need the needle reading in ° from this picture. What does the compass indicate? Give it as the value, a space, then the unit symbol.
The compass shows 265 °
